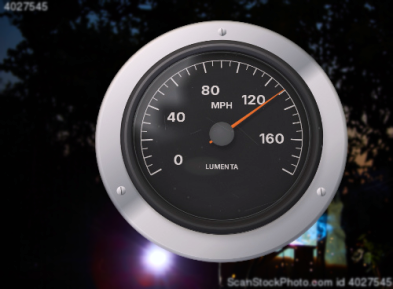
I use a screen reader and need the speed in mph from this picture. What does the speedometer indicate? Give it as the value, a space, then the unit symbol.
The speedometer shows 130 mph
